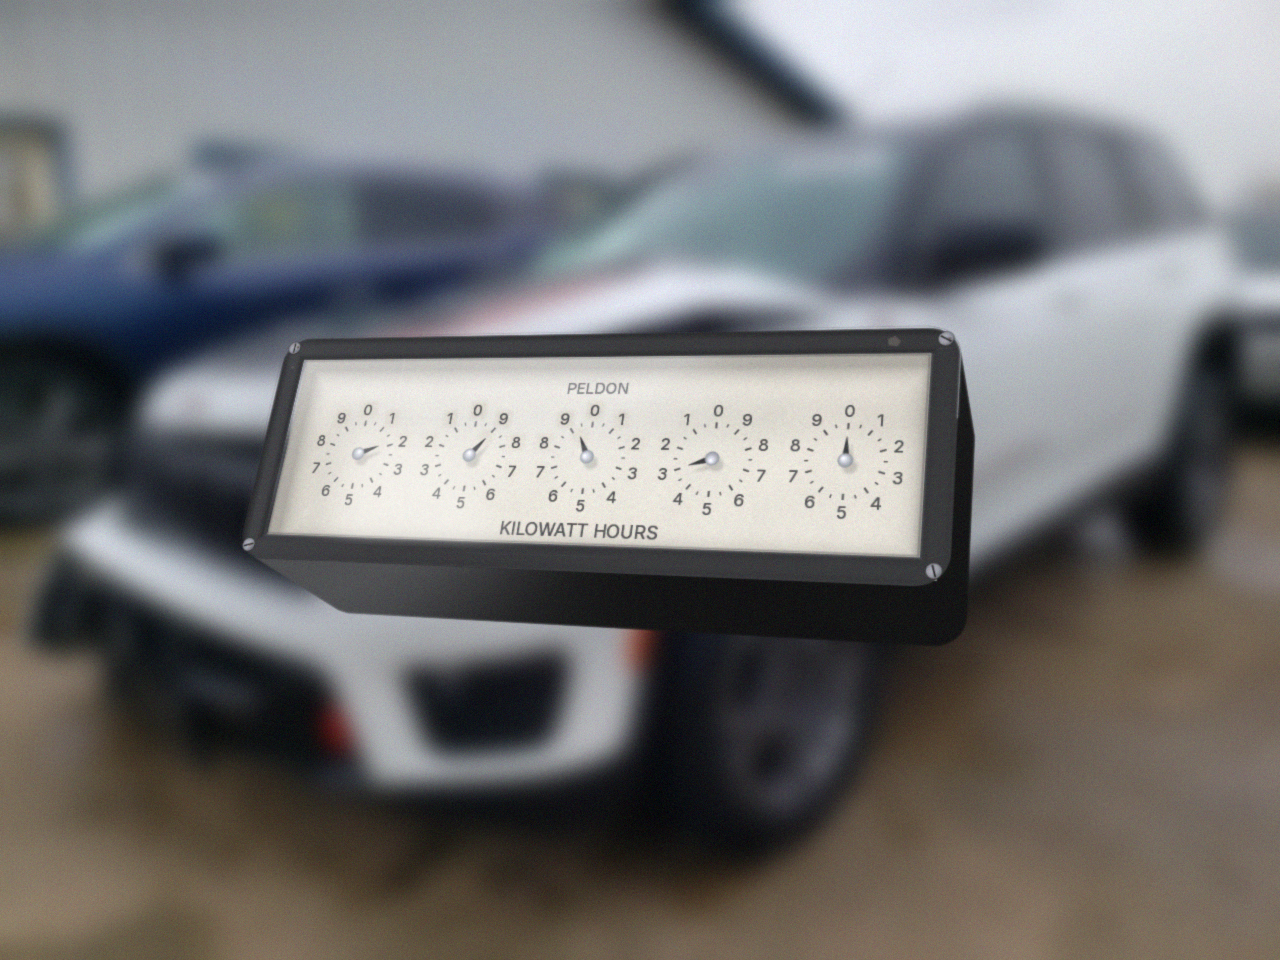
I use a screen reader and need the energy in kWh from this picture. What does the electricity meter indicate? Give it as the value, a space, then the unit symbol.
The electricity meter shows 18930 kWh
